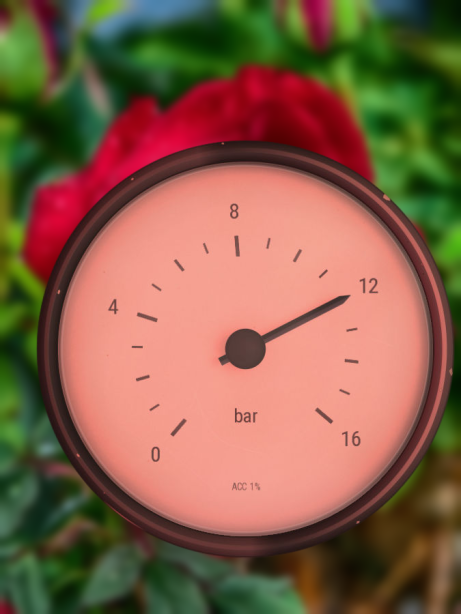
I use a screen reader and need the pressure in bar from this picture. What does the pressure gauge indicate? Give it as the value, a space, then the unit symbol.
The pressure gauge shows 12 bar
